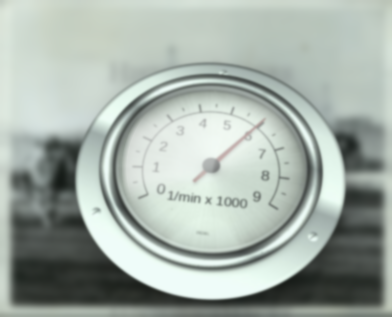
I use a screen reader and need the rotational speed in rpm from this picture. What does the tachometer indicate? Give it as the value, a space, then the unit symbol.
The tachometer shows 6000 rpm
